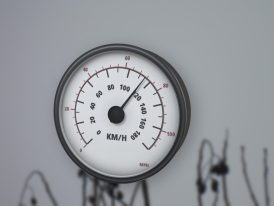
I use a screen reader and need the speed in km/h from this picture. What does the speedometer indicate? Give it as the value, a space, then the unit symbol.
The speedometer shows 115 km/h
